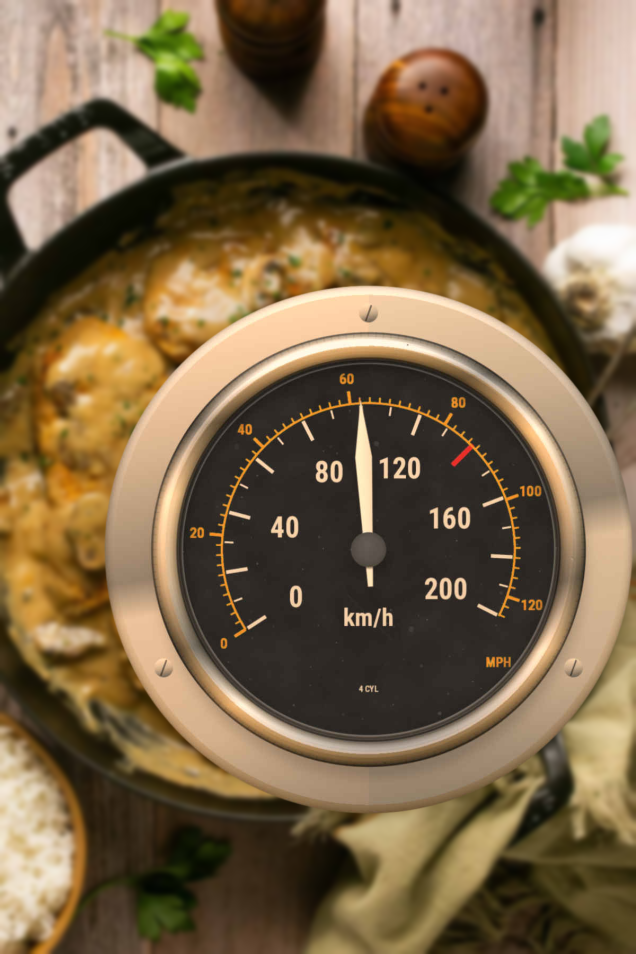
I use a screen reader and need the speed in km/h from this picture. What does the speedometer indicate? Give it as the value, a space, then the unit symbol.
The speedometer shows 100 km/h
